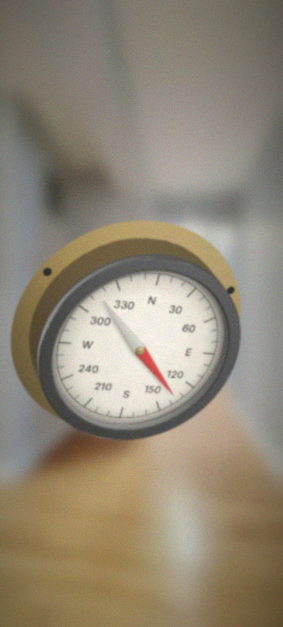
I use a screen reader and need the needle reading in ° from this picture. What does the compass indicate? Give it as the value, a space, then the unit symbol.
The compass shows 135 °
